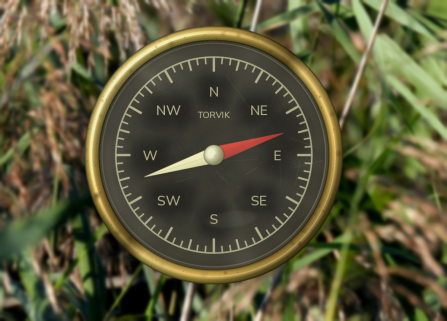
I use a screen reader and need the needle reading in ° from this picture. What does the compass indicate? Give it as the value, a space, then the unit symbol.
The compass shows 72.5 °
